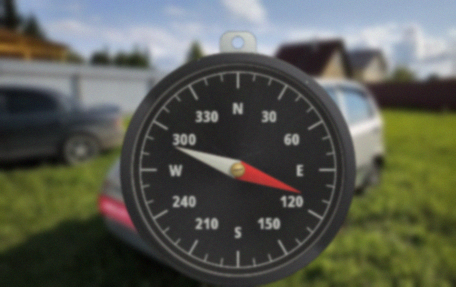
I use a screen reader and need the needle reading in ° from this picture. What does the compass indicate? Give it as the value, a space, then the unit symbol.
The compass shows 110 °
